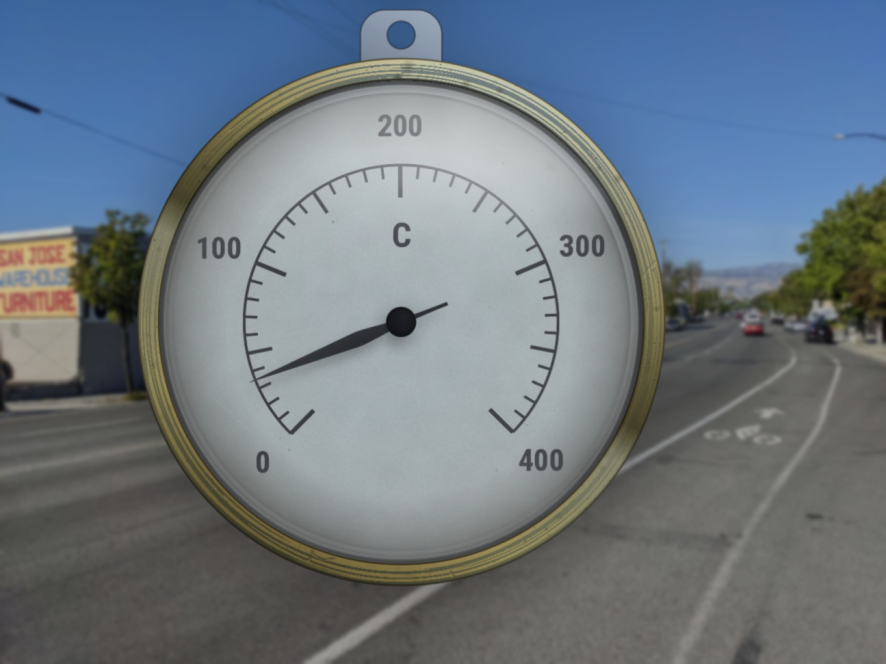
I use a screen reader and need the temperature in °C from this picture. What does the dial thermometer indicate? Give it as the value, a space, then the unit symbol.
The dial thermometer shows 35 °C
